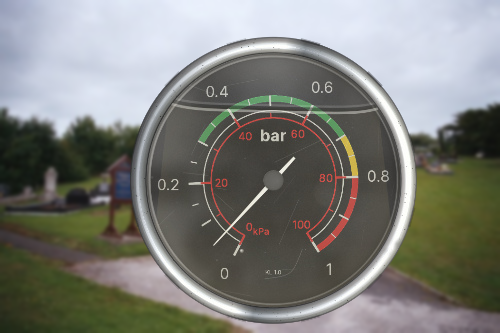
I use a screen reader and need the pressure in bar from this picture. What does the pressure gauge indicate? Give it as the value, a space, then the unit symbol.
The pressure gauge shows 0.05 bar
